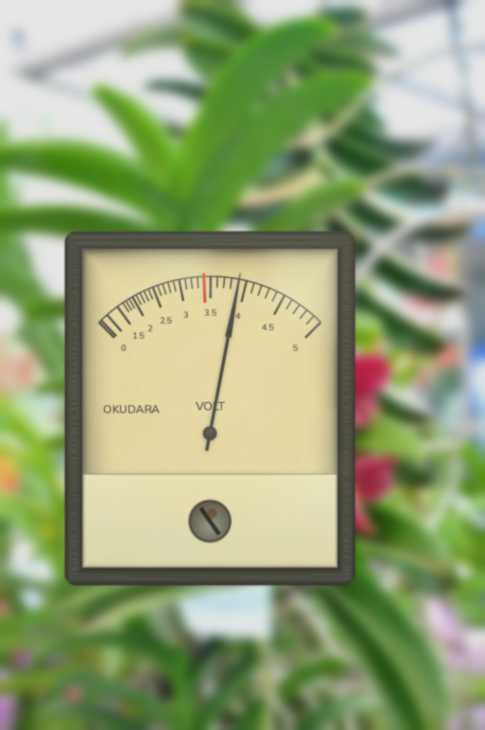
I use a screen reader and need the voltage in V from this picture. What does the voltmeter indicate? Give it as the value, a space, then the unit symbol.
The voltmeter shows 3.9 V
